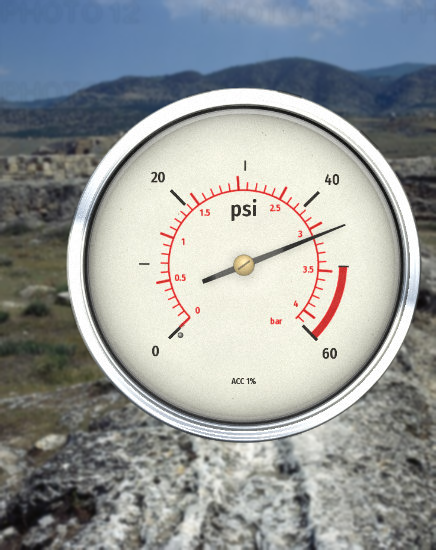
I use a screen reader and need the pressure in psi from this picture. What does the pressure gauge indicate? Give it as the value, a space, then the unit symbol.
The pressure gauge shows 45 psi
